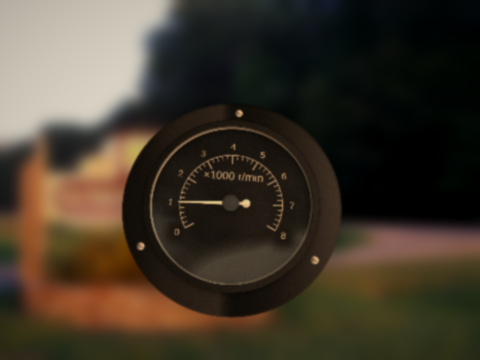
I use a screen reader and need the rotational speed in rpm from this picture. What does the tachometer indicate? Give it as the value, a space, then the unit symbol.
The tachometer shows 1000 rpm
